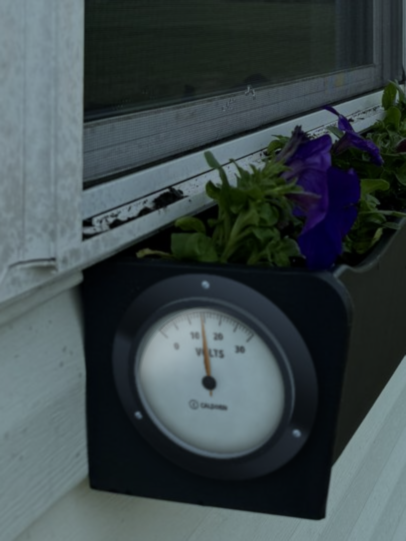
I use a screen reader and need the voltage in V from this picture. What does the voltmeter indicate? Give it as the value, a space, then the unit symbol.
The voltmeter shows 15 V
